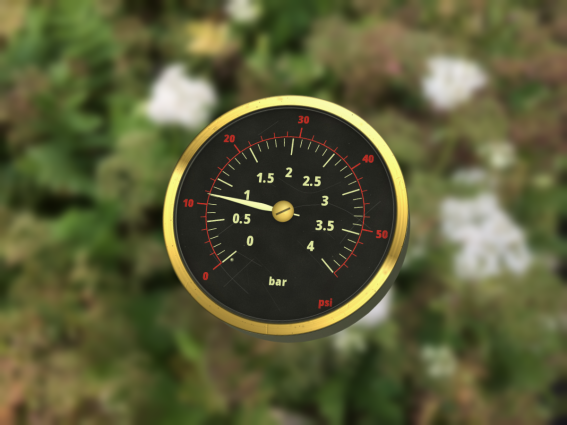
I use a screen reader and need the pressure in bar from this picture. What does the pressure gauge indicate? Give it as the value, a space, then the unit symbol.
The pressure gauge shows 0.8 bar
